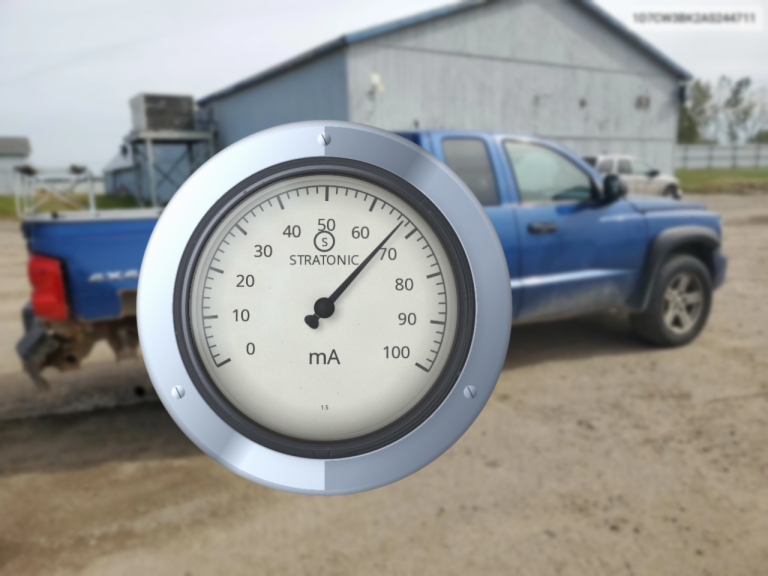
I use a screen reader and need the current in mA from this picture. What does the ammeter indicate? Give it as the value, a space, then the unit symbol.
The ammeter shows 67 mA
